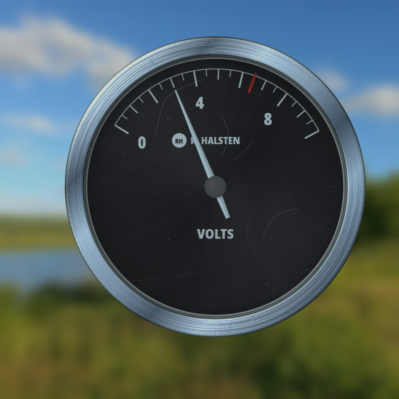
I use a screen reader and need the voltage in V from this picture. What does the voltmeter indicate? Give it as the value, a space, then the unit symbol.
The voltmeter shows 3 V
